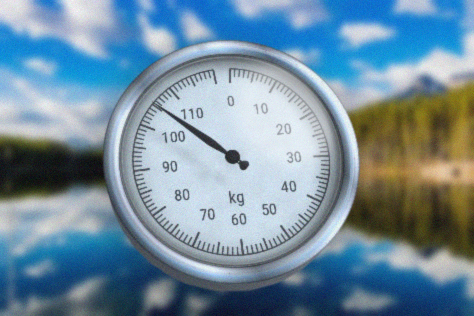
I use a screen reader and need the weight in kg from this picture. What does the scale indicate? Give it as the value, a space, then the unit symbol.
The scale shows 105 kg
